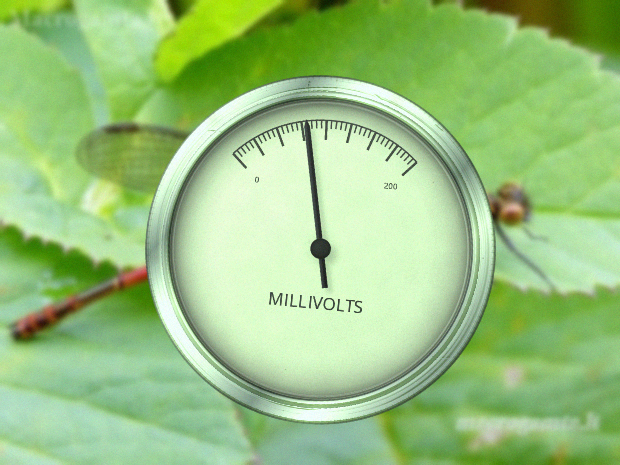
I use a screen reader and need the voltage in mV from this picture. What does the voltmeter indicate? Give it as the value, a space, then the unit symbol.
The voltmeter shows 80 mV
